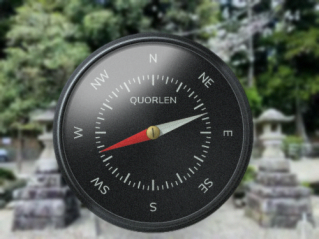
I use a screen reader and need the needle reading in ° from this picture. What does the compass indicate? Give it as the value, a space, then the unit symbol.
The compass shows 250 °
